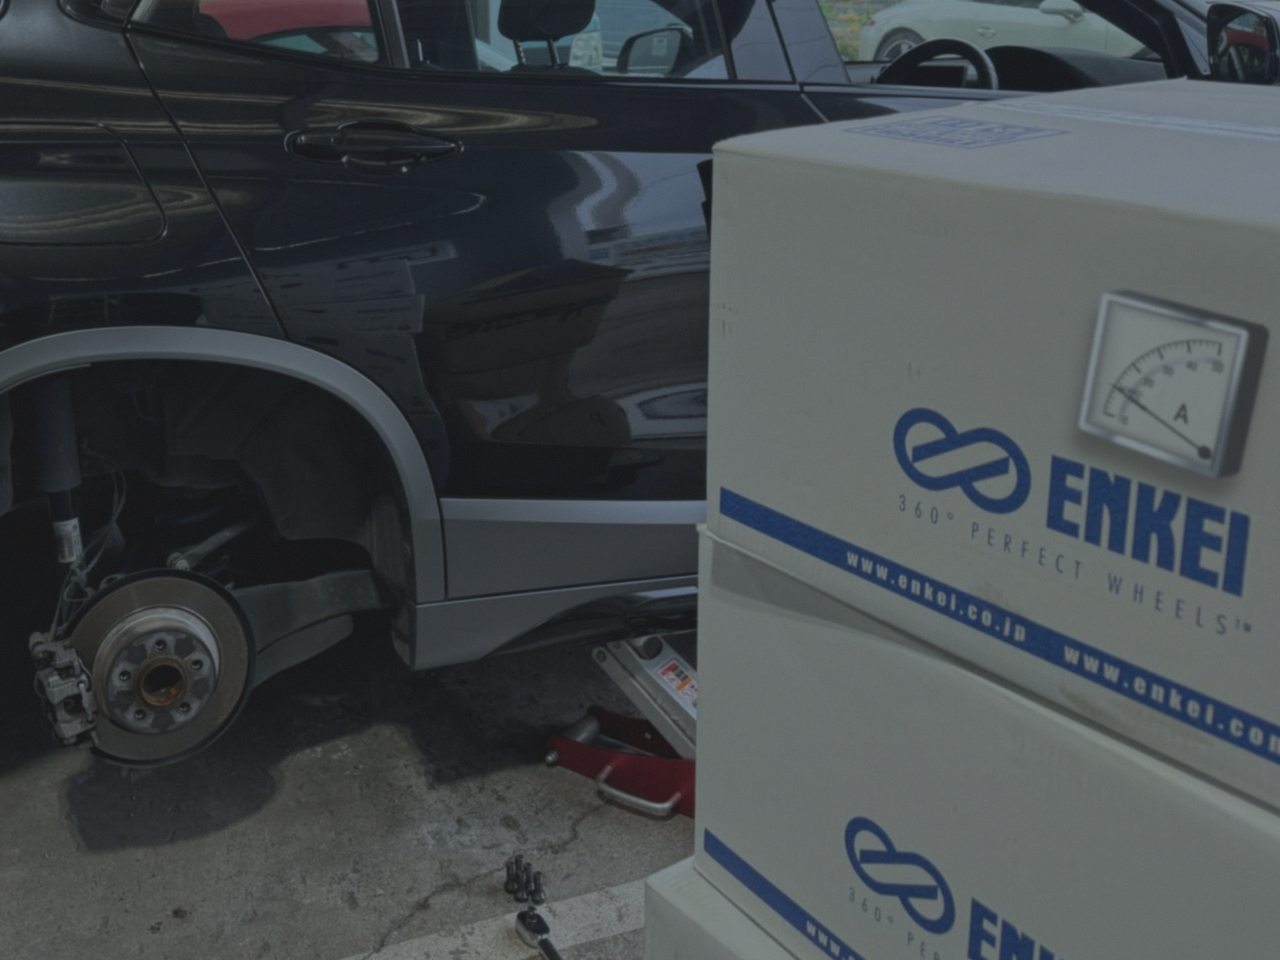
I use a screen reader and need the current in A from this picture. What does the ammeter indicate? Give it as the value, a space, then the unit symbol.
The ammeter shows 10 A
